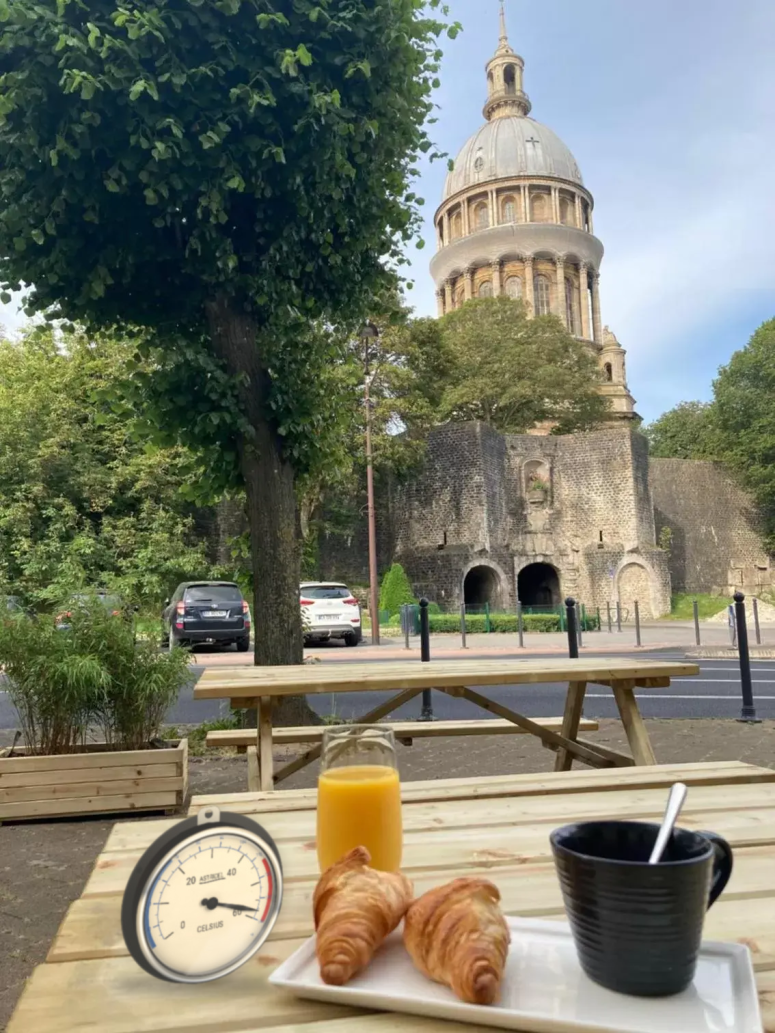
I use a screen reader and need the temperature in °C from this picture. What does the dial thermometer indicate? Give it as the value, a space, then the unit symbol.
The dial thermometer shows 57.5 °C
